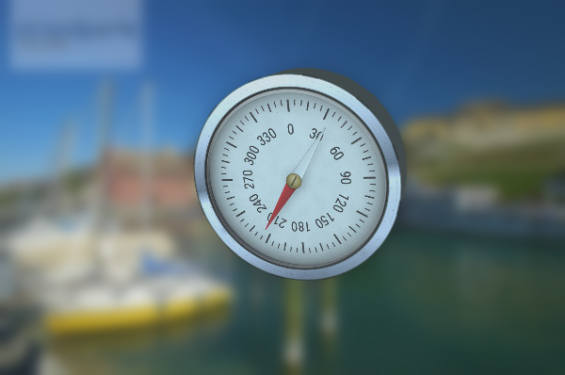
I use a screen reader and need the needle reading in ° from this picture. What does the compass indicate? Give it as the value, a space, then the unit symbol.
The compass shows 215 °
